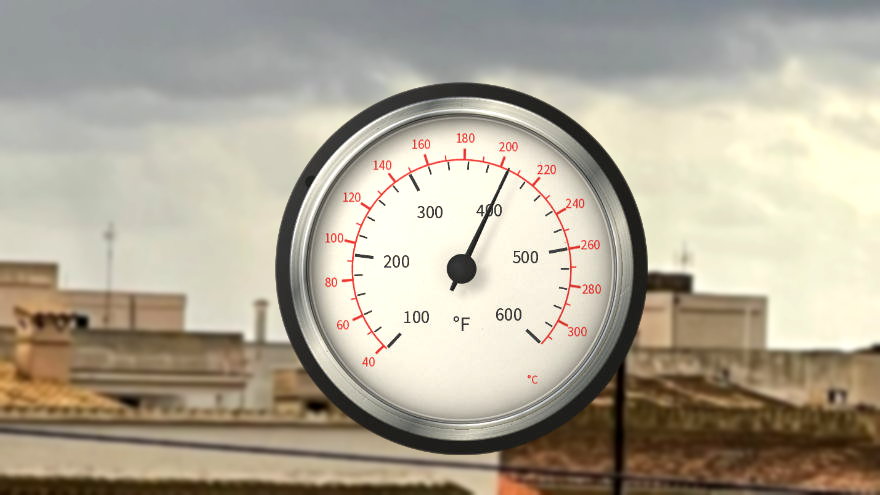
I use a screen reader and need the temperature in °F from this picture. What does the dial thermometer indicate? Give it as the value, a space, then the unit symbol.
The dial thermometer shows 400 °F
